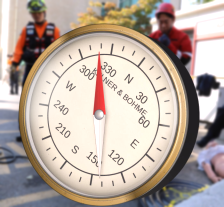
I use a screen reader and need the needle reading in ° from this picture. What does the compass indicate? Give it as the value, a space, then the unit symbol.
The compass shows 320 °
